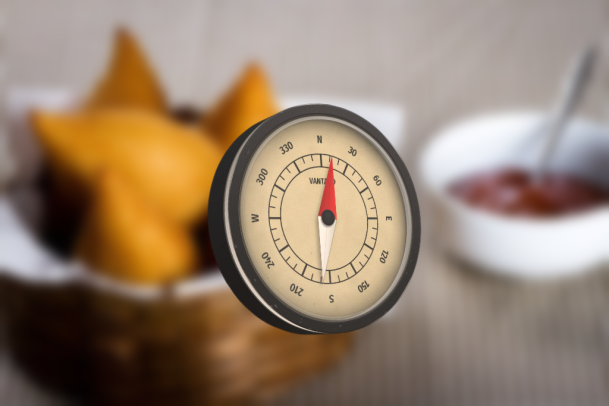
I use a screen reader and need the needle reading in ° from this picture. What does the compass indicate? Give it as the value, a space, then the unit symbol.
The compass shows 10 °
